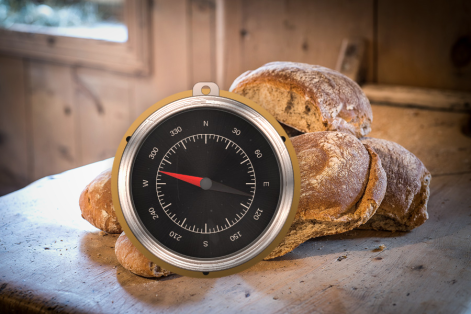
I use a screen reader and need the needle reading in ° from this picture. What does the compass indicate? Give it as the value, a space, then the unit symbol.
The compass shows 285 °
